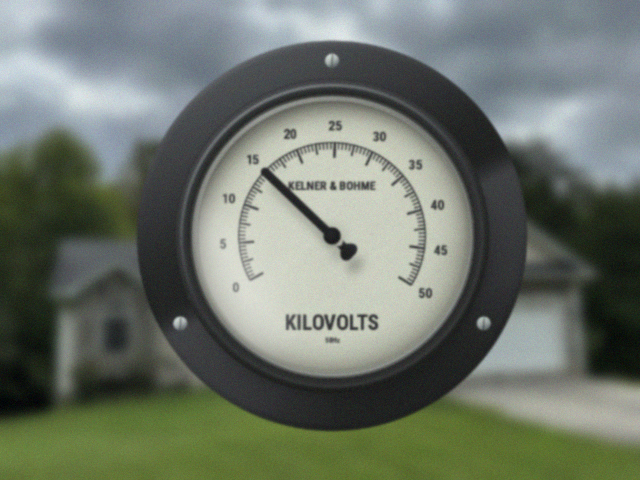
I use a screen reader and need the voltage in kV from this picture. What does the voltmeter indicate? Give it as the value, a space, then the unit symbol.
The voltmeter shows 15 kV
